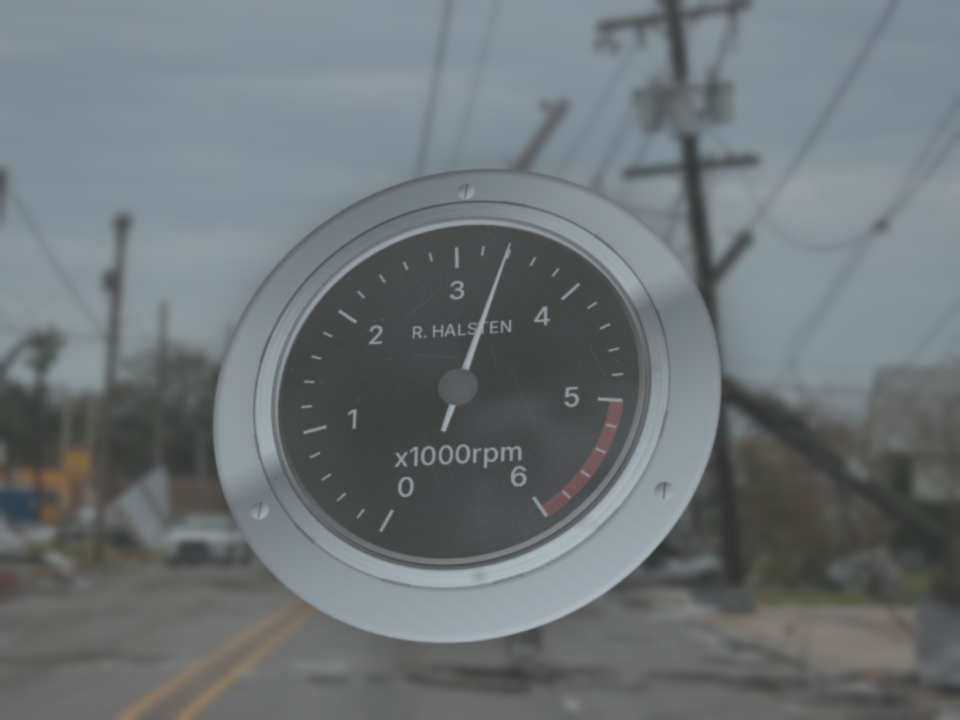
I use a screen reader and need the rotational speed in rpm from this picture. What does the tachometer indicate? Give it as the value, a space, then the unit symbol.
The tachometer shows 3400 rpm
